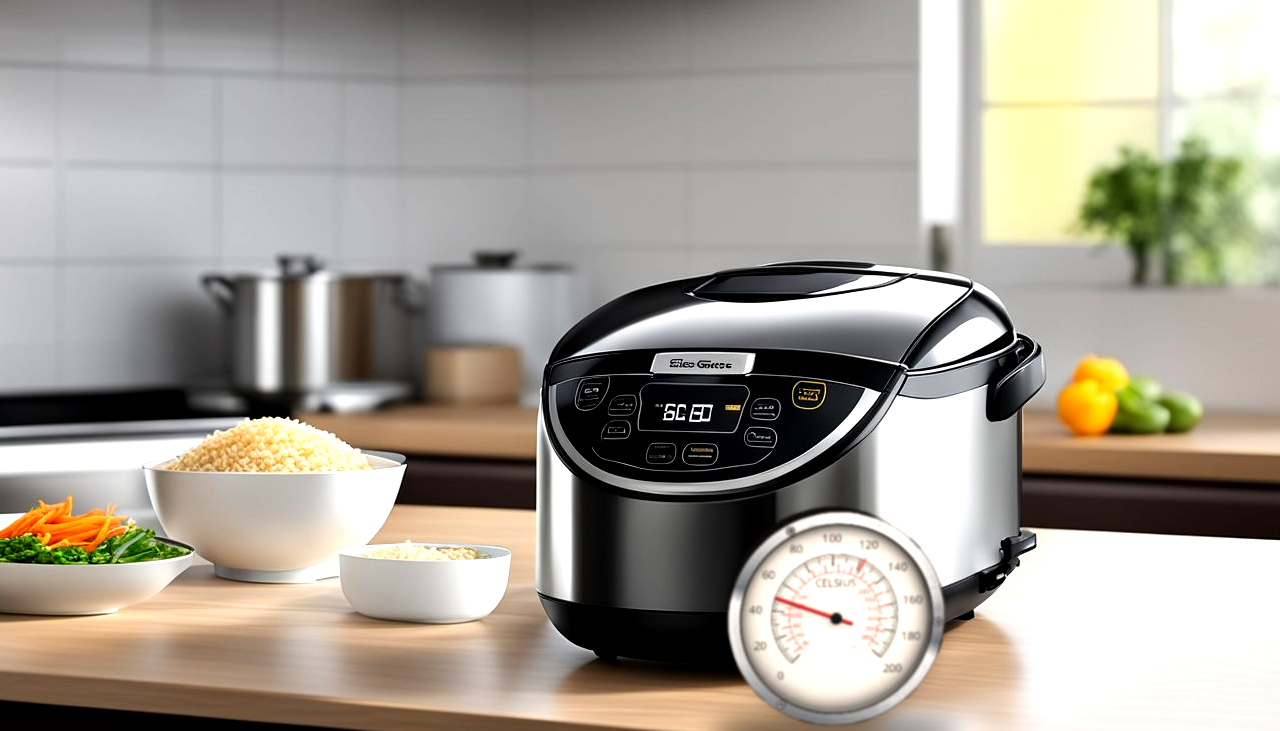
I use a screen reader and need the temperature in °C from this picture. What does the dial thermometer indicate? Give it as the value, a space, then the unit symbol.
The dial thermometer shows 50 °C
